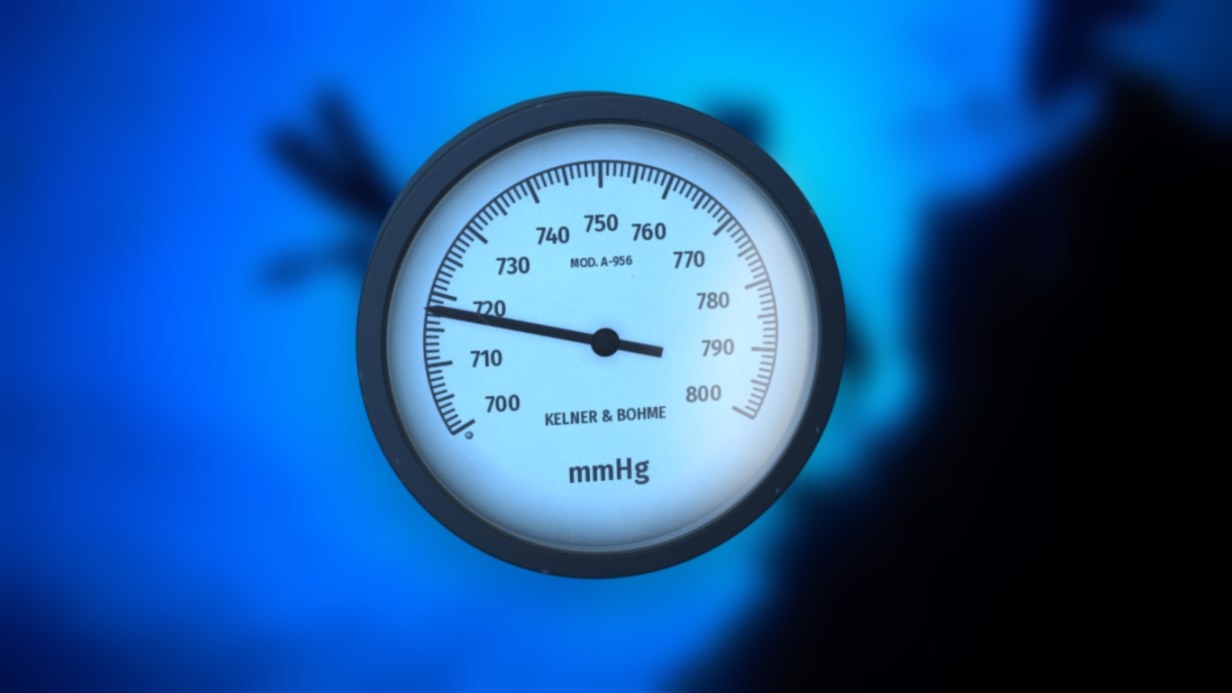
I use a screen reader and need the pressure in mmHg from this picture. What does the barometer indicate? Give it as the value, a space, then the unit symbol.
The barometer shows 718 mmHg
